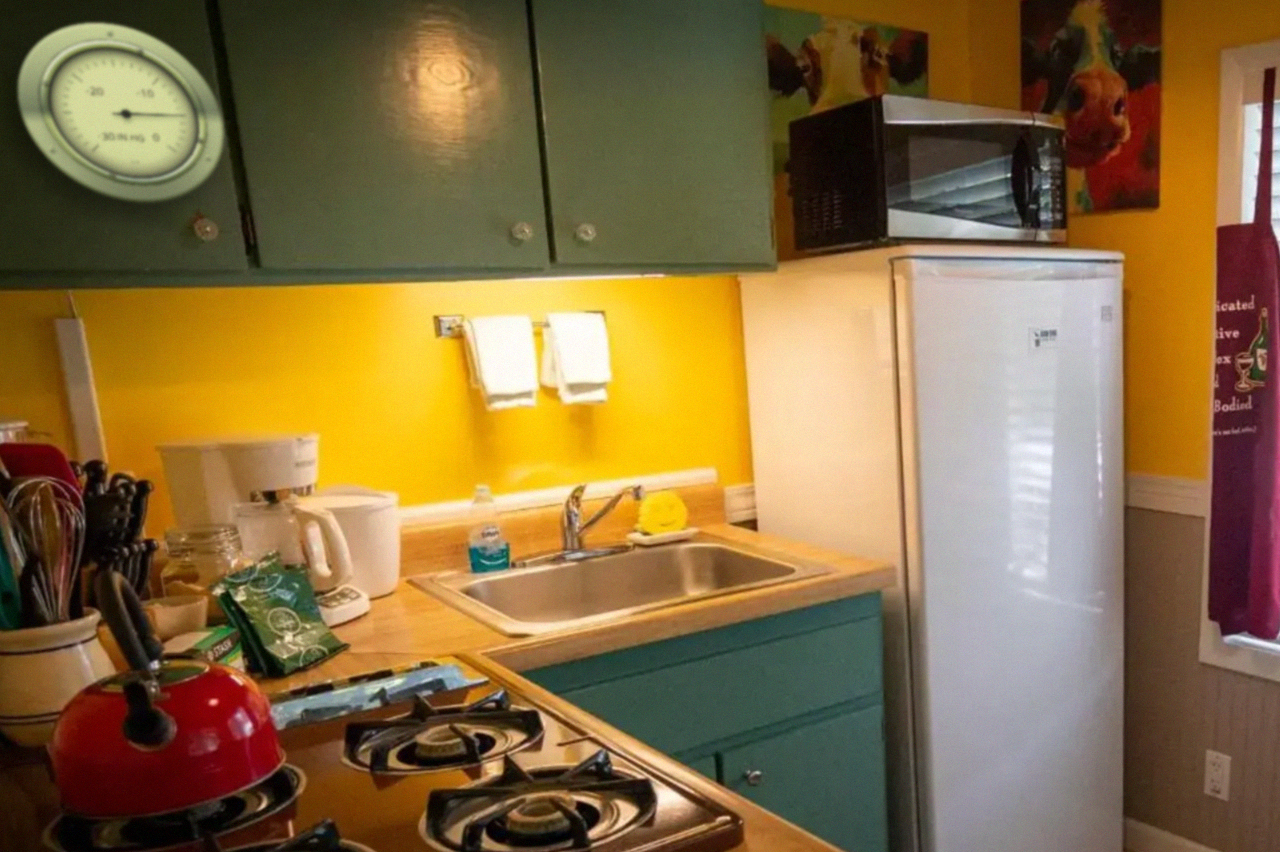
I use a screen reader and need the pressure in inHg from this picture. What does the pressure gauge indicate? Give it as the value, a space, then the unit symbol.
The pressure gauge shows -5 inHg
